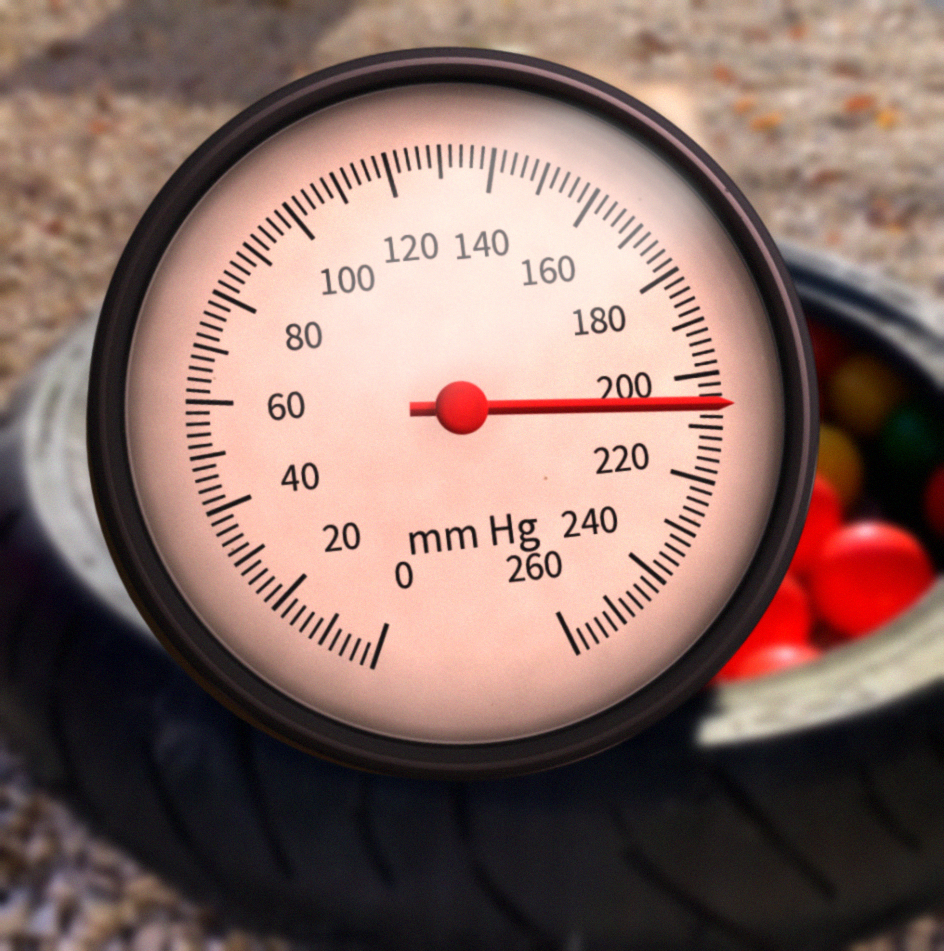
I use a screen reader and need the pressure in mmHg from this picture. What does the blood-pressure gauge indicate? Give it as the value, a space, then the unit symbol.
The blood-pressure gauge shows 206 mmHg
